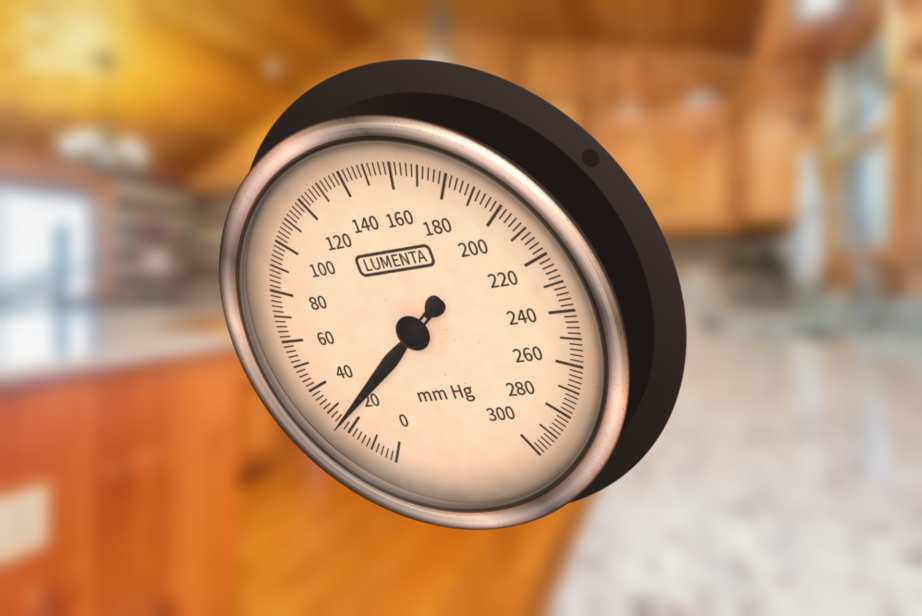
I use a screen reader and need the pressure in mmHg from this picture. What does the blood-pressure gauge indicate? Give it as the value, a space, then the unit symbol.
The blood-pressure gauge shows 24 mmHg
